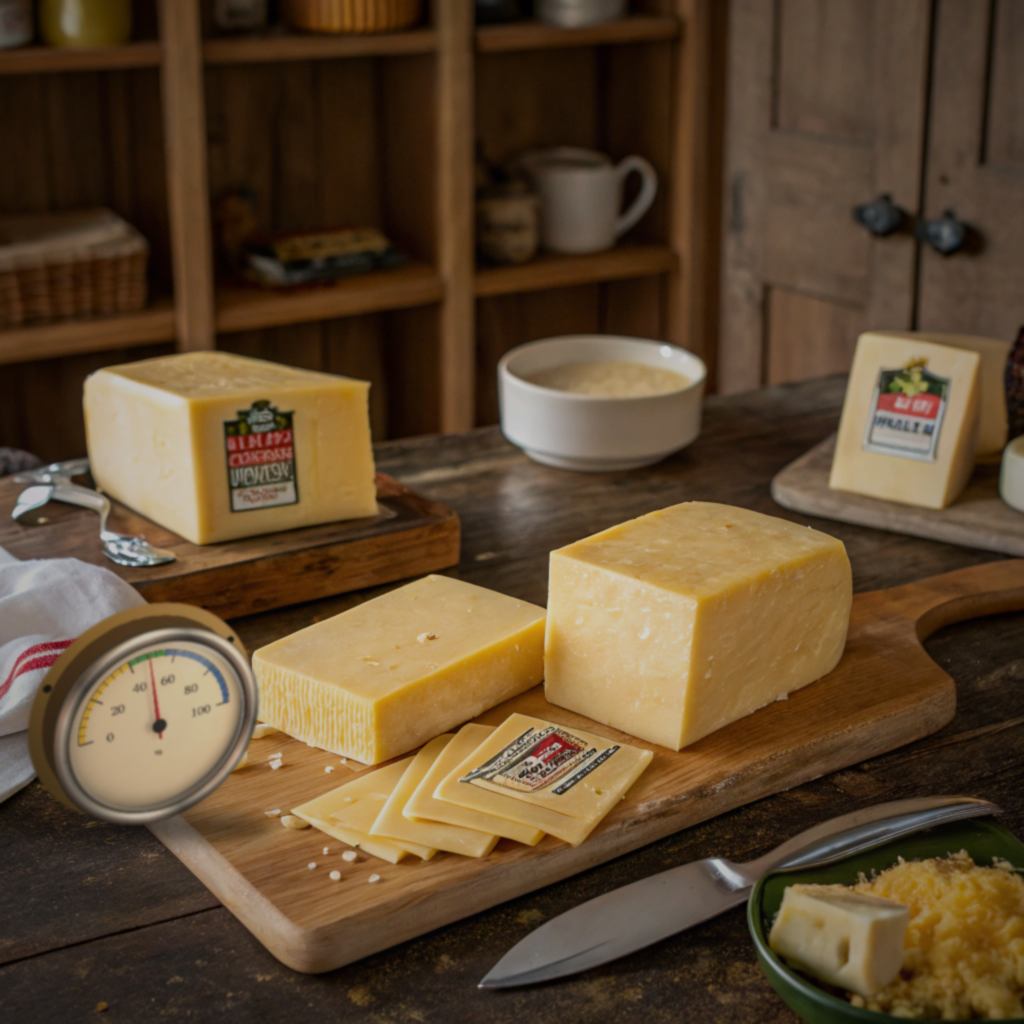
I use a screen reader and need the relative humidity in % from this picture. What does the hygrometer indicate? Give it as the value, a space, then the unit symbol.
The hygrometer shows 48 %
